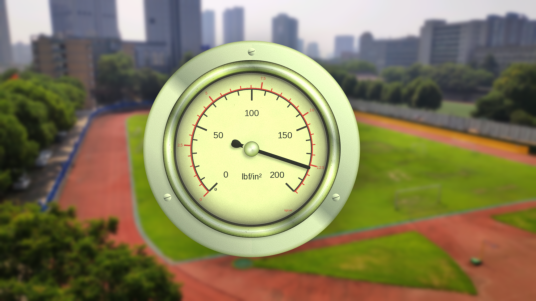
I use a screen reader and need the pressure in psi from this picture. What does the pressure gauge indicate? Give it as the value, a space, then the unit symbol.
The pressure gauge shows 180 psi
